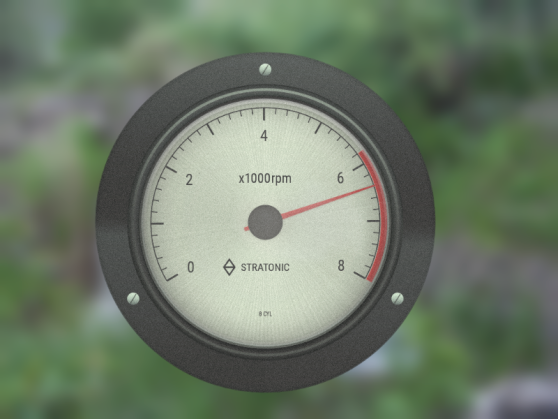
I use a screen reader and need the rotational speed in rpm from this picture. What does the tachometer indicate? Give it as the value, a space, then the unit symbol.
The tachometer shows 6400 rpm
